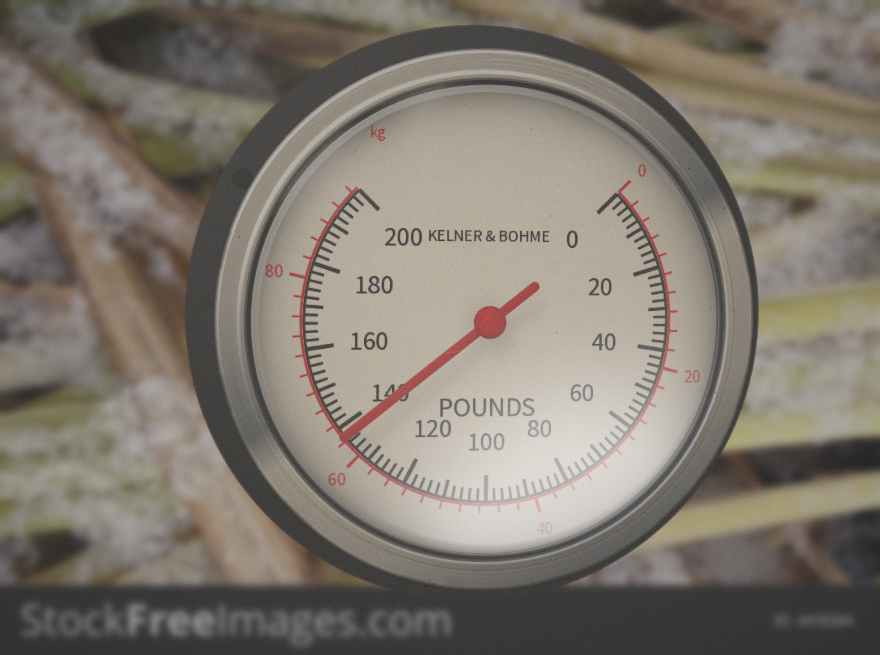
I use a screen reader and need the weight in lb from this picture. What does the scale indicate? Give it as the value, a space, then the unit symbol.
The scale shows 138 lb
